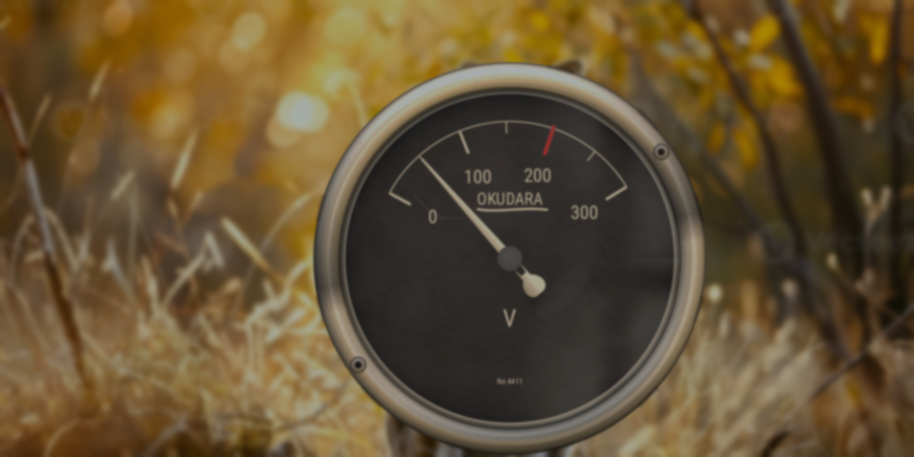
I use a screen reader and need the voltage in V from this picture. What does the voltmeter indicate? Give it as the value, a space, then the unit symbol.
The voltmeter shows 50 V
